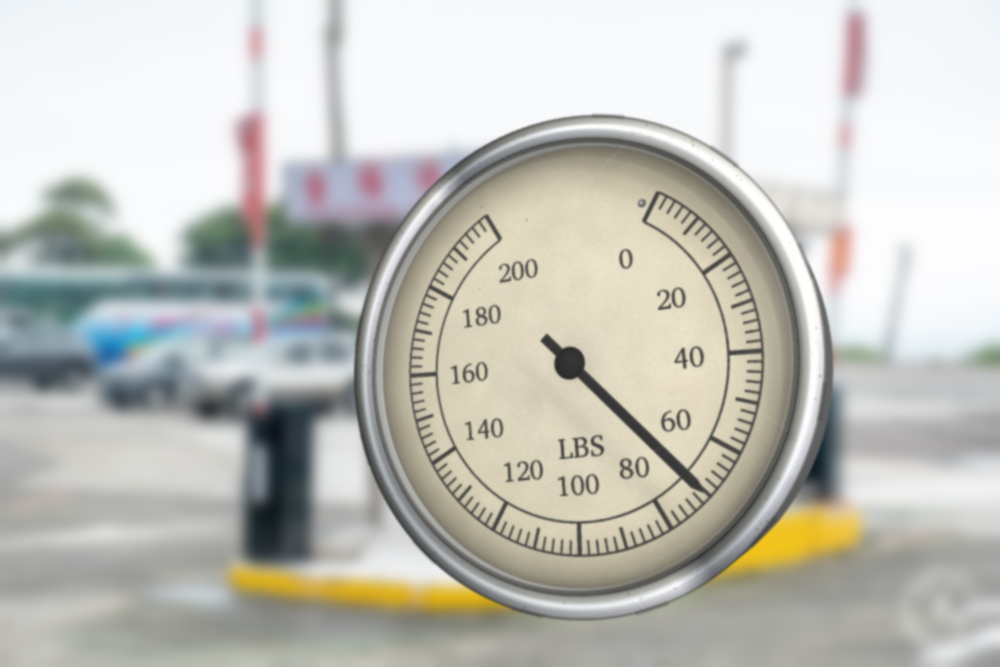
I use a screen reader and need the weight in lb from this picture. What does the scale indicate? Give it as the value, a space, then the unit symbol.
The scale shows 70 lb
